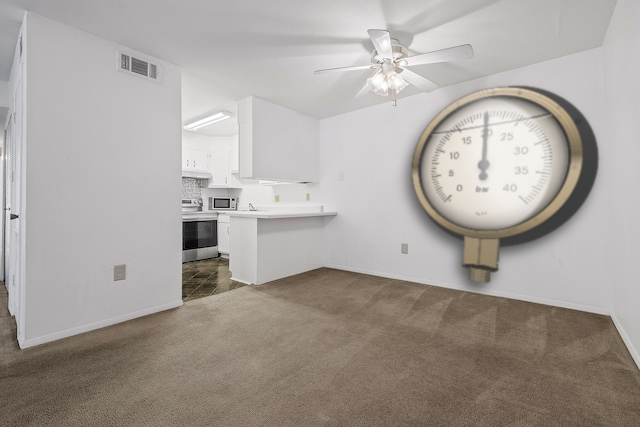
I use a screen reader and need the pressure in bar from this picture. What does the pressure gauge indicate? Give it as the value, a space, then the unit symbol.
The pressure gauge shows 20 bar
